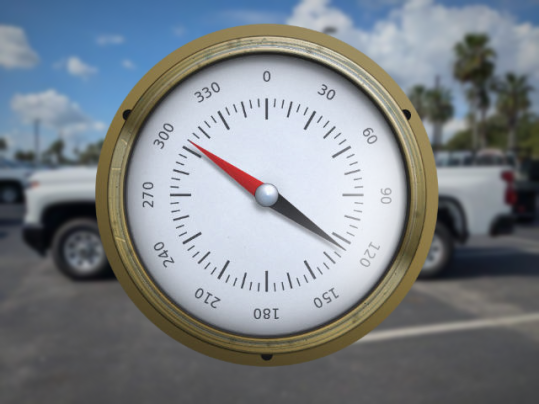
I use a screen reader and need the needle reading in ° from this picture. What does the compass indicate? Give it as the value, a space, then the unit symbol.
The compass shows 305 °
